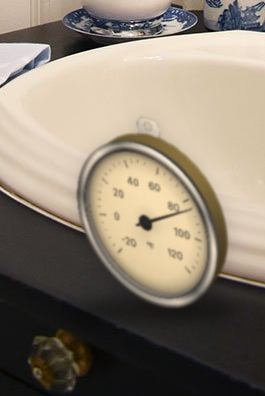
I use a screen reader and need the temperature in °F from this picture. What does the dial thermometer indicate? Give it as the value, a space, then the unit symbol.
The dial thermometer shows 84 °F
